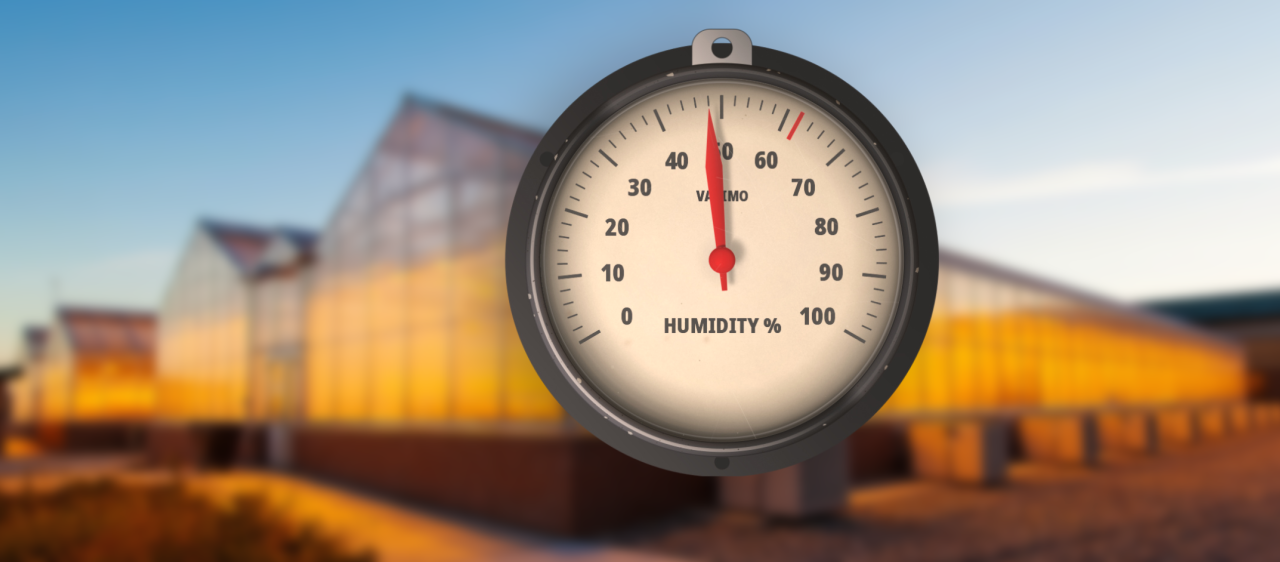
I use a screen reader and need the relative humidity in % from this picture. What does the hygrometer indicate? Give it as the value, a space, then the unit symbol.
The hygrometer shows 48 %
